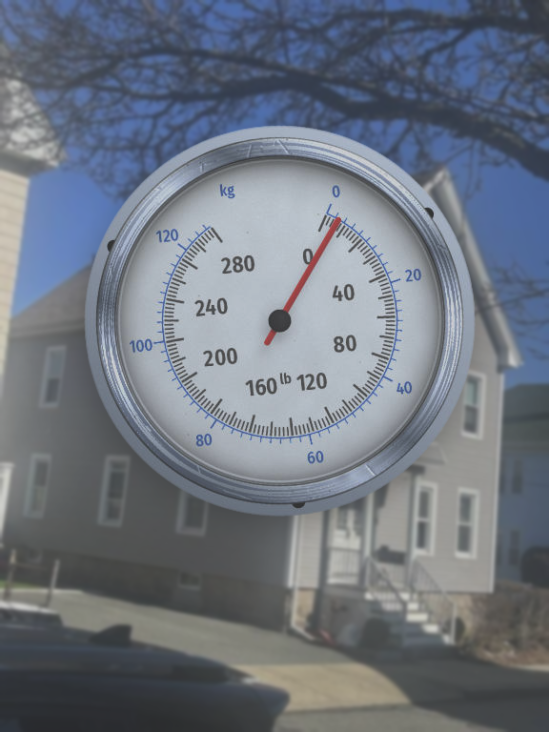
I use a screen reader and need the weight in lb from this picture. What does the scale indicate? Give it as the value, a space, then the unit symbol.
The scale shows 6 lb
